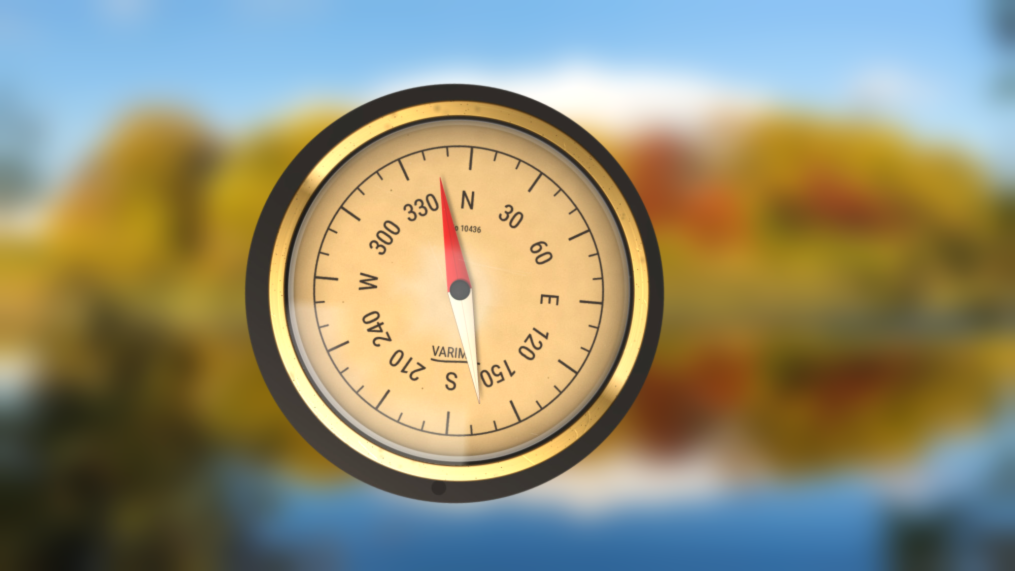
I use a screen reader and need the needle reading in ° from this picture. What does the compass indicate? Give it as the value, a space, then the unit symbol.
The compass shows 345 °
